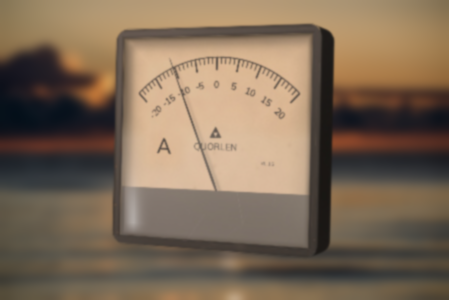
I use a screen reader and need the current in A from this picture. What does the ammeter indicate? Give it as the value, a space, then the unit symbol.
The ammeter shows -10 A
